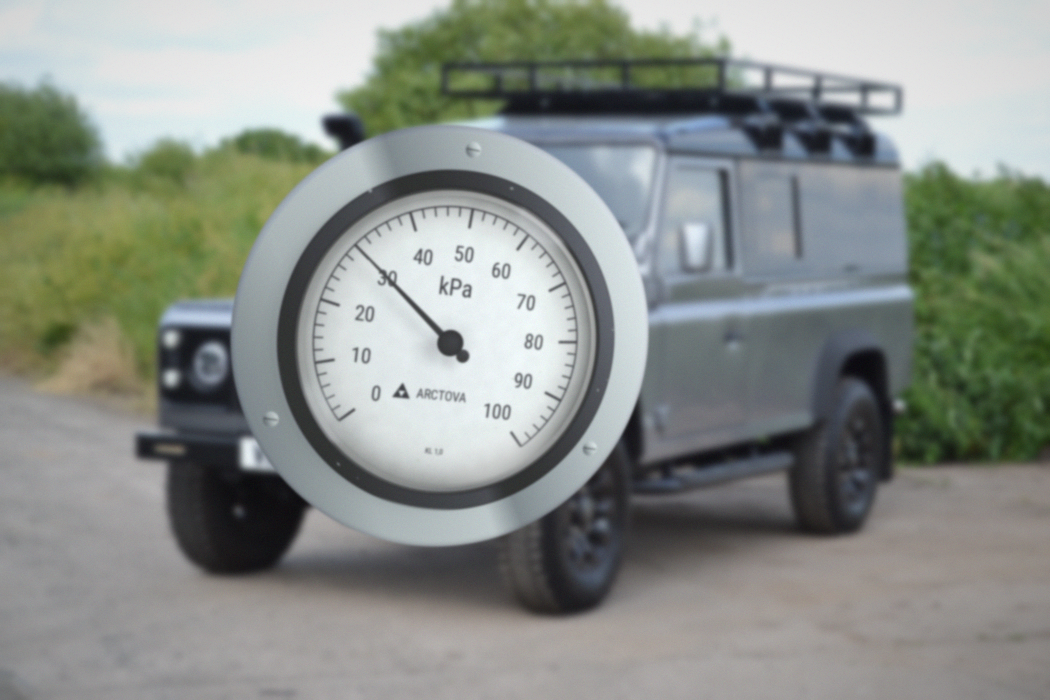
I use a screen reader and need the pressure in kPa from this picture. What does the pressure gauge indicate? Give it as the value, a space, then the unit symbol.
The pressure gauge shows 30 kPa
